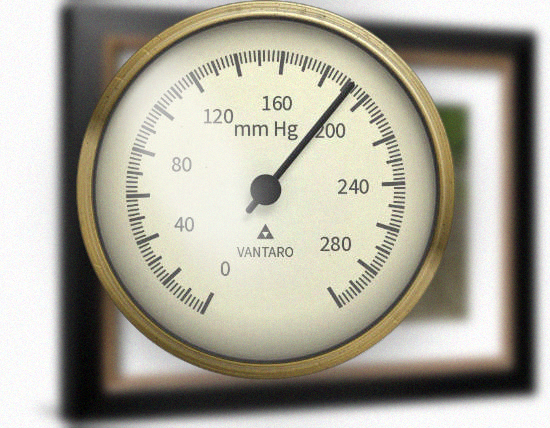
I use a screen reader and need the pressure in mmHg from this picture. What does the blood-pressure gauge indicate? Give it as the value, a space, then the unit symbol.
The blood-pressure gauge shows 192 mmHg
